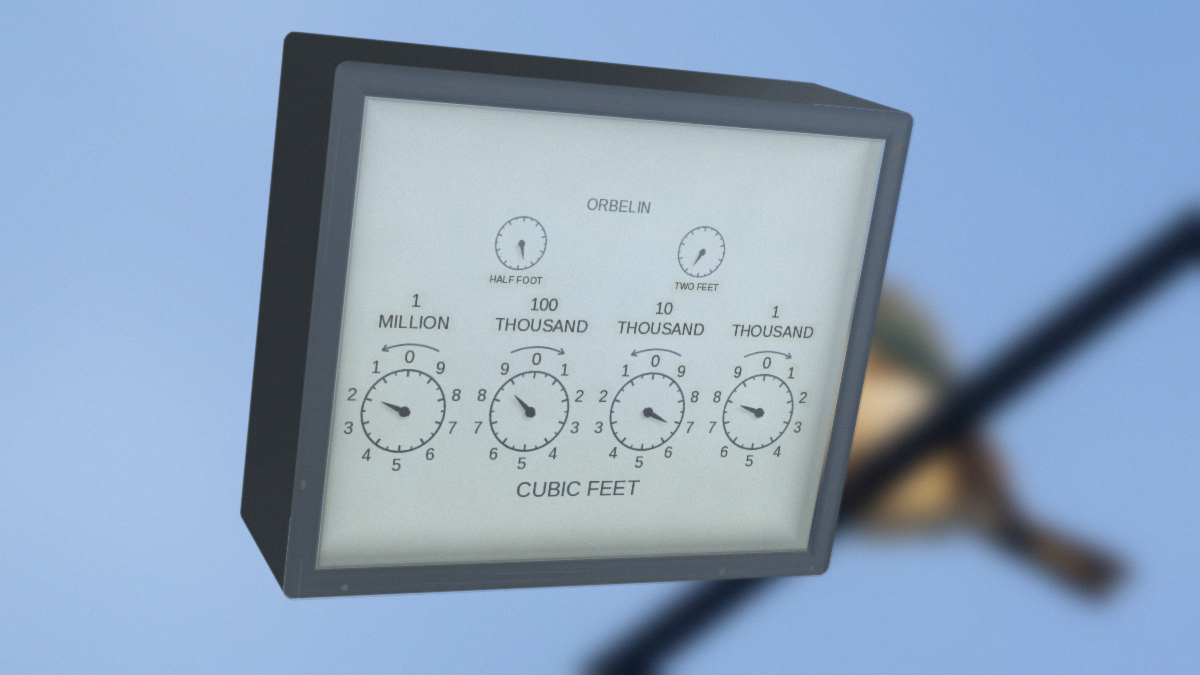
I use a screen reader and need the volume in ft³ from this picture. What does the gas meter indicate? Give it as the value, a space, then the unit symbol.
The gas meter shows 186800 ft³
